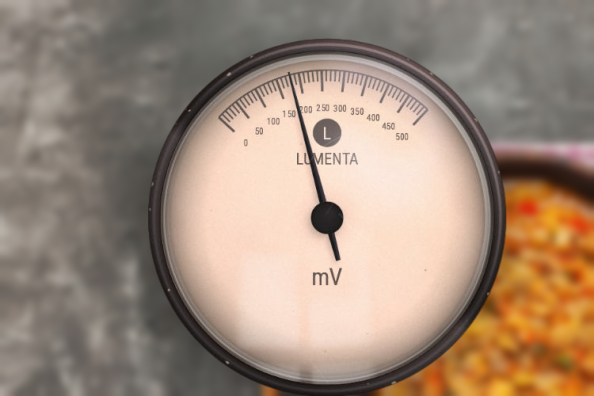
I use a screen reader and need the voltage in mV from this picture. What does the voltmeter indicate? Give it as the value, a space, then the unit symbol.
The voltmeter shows 180 mV
